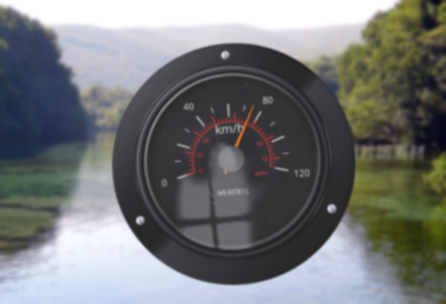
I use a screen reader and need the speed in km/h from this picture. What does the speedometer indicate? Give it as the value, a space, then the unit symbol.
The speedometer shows 75 km/h
